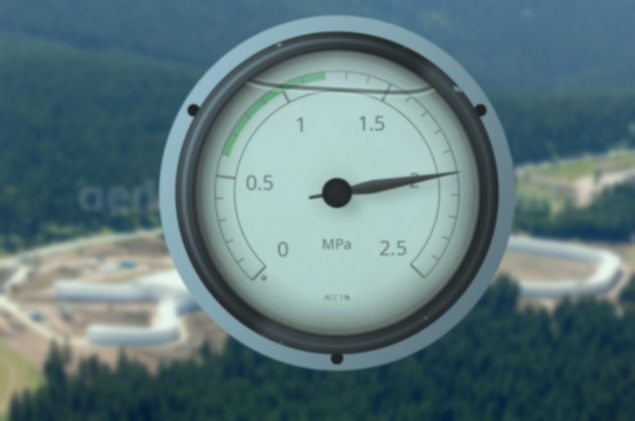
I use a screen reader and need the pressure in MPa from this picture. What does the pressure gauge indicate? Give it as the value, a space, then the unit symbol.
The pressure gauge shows 2 MPa
